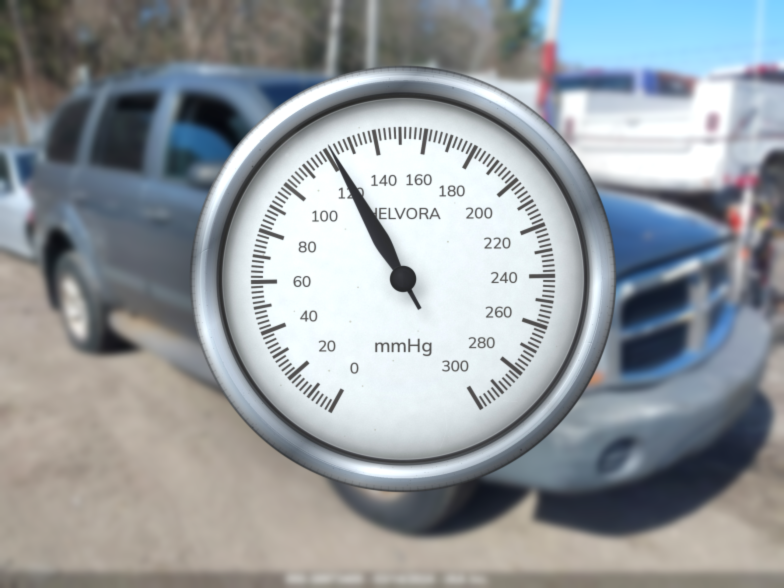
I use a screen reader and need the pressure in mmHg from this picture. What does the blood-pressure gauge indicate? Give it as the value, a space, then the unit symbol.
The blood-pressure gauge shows 122 mmHg
